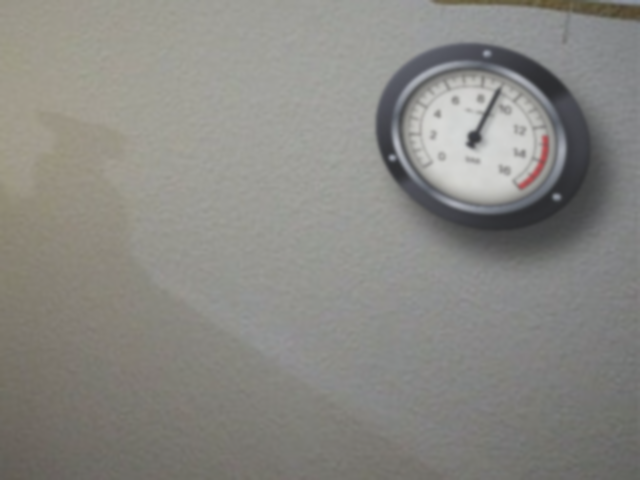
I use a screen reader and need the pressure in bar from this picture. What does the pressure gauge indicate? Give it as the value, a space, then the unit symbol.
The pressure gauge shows 9 bar
